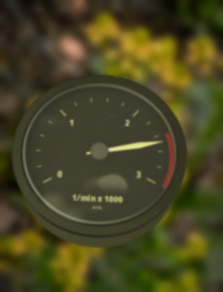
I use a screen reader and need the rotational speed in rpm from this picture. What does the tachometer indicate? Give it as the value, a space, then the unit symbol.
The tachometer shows 2500 rpm
